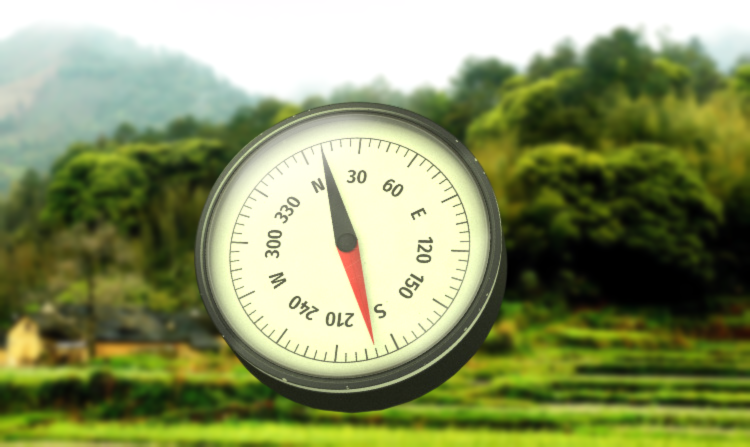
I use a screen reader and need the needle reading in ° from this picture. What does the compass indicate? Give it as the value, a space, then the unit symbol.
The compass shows 190 °
